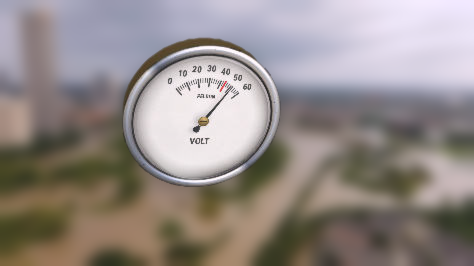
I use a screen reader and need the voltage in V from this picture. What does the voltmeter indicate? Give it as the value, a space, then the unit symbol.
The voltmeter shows 50 V
